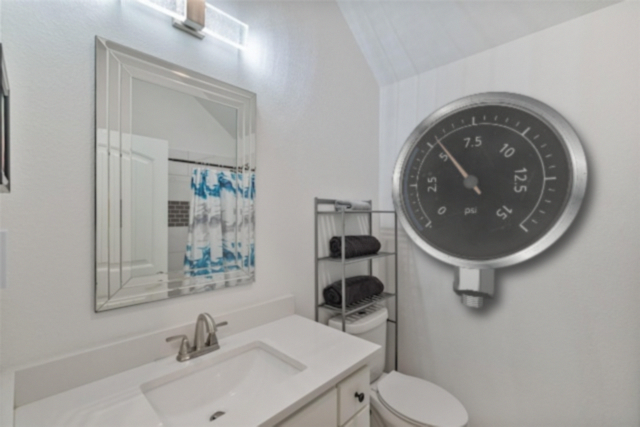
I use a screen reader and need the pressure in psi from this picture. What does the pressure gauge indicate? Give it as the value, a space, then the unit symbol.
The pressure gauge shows 5.5 psi
